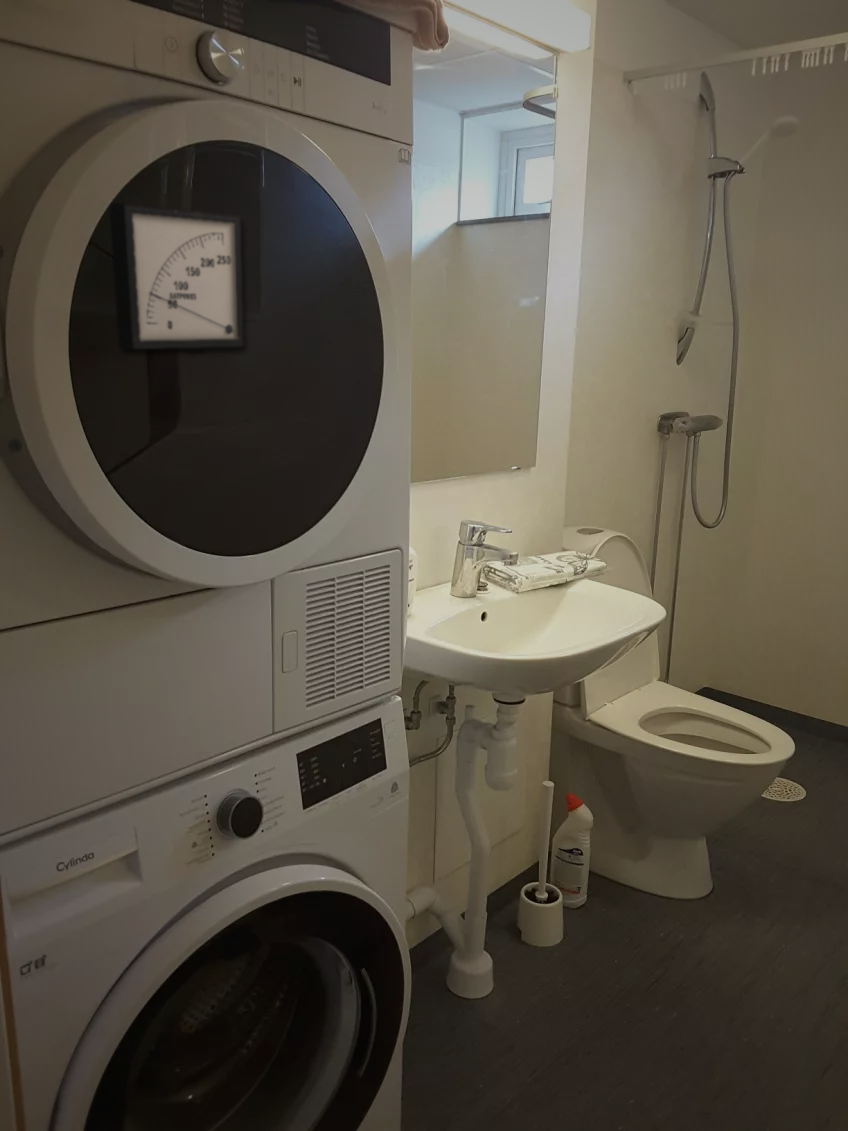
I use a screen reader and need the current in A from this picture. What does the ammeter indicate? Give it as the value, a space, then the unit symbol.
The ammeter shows 50 A
